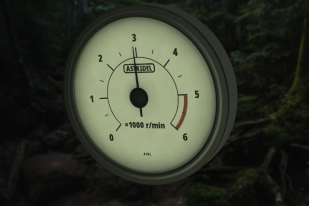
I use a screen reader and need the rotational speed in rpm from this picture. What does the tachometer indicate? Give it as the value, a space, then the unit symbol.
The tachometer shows 3000 rpm
